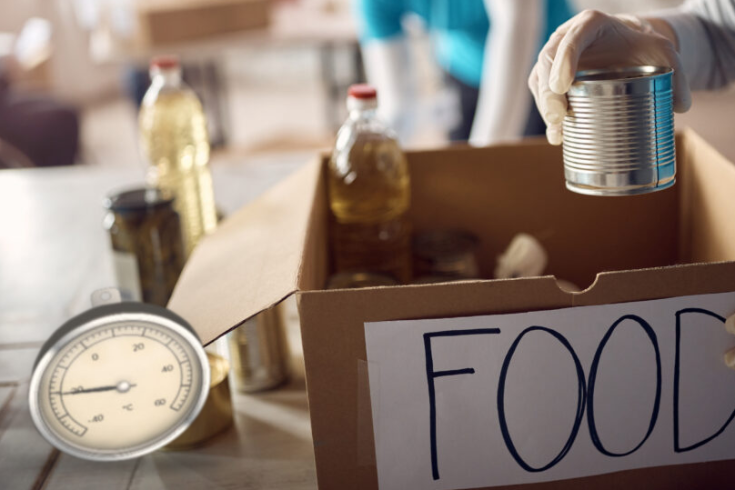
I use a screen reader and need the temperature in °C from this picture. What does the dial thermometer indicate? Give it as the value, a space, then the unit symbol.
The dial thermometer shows -20 °C
